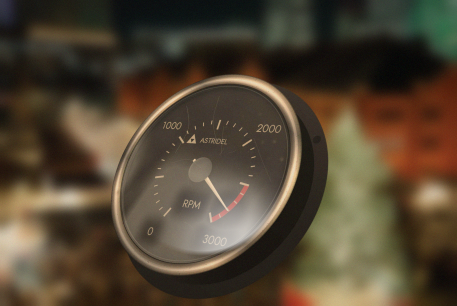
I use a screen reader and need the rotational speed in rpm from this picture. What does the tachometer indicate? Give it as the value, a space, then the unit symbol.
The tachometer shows 2800 rpm
